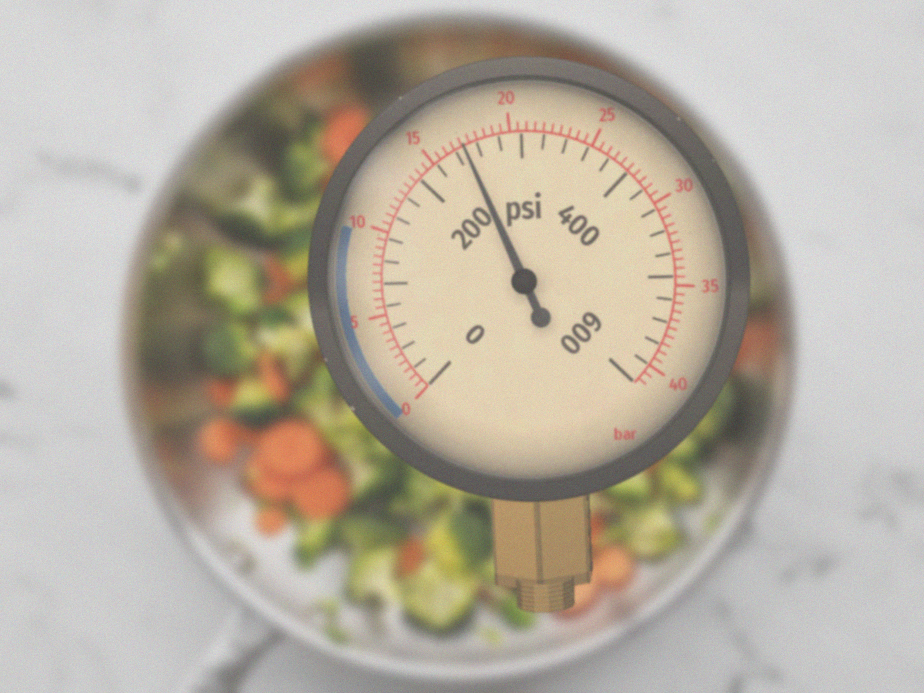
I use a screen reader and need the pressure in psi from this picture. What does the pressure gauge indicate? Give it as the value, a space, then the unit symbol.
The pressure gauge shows 250 psi
